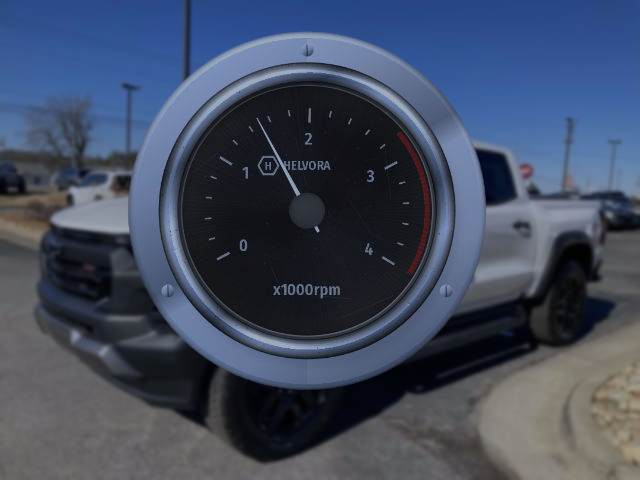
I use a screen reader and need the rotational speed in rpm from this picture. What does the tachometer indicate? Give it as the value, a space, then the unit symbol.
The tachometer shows 1500 rpm
